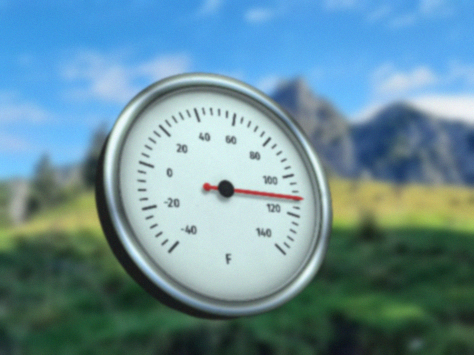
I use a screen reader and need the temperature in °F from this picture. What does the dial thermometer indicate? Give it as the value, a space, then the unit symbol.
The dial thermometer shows 112 °F
